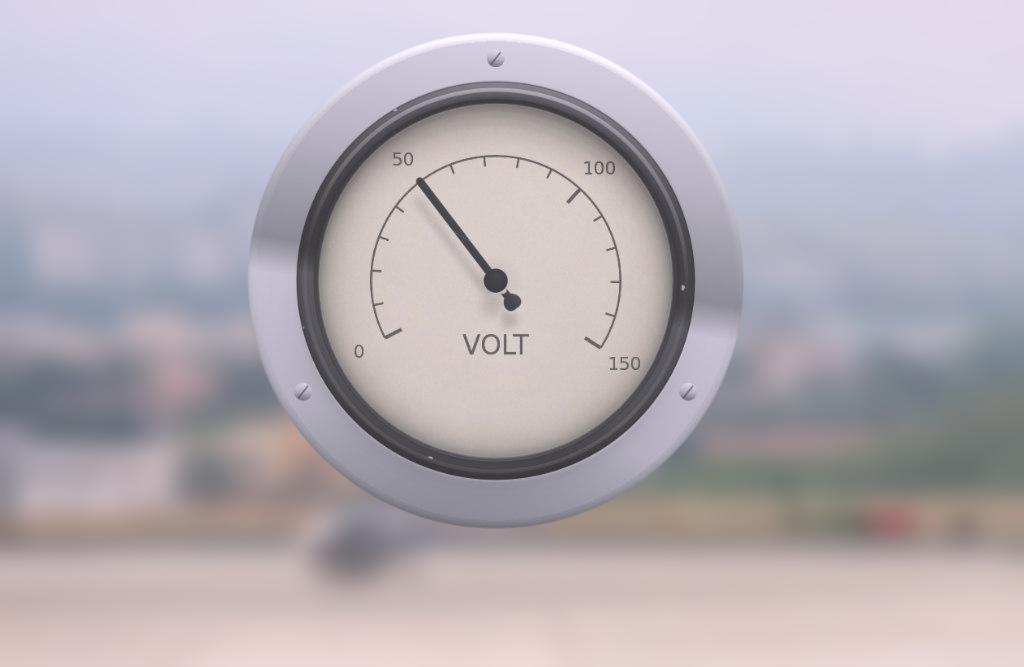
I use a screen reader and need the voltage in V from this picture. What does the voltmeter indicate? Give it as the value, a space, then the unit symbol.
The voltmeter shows 50 V
